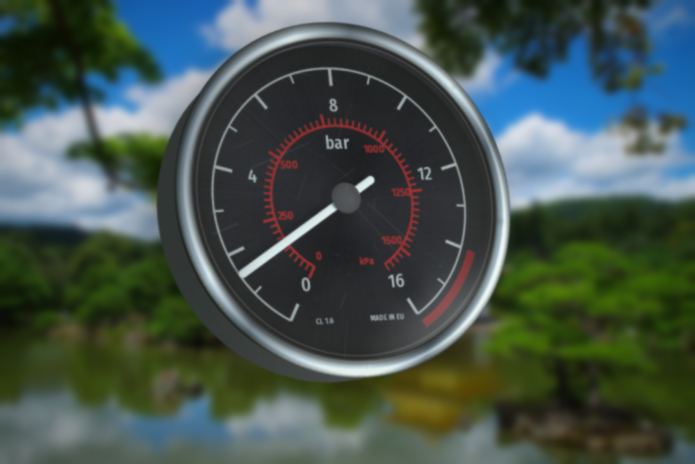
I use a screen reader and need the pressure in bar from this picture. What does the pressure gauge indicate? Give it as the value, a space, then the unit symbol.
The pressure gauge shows 1.5 bar
